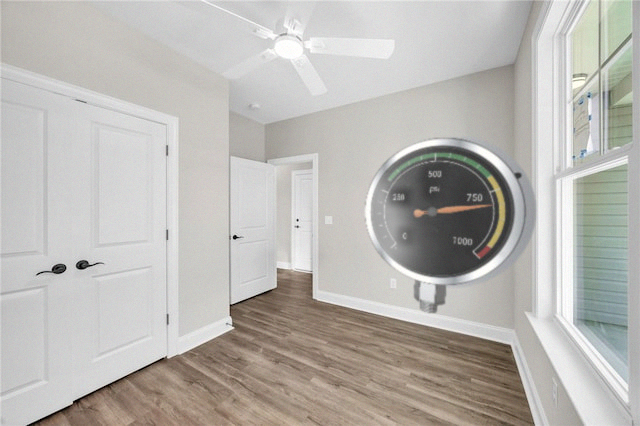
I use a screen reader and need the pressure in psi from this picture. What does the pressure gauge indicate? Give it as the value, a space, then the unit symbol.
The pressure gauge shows 800 psi
